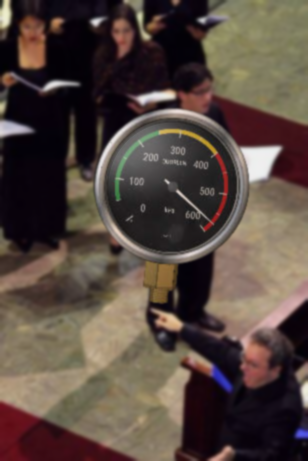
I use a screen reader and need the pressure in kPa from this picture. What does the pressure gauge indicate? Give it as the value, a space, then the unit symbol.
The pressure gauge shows 575 kPa
